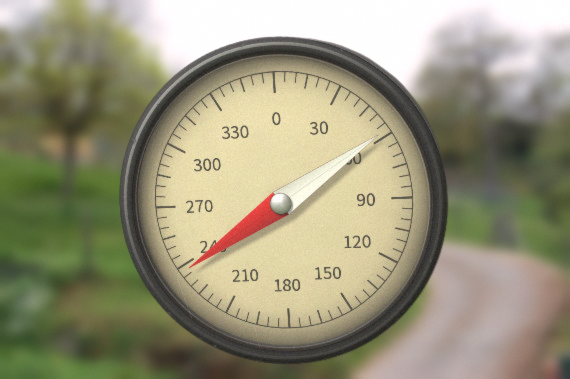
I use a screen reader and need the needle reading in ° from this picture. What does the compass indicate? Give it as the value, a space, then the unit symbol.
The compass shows 237.5 °
